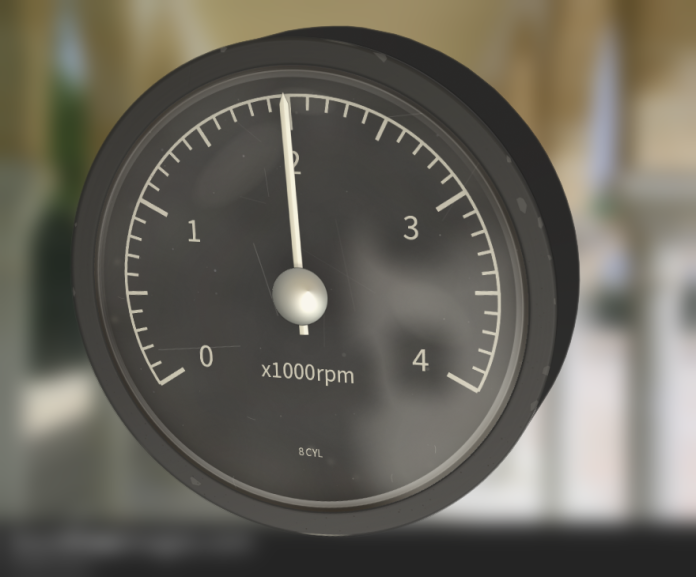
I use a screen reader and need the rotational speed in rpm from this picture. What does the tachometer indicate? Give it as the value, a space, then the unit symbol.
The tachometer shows 2000 rpm
